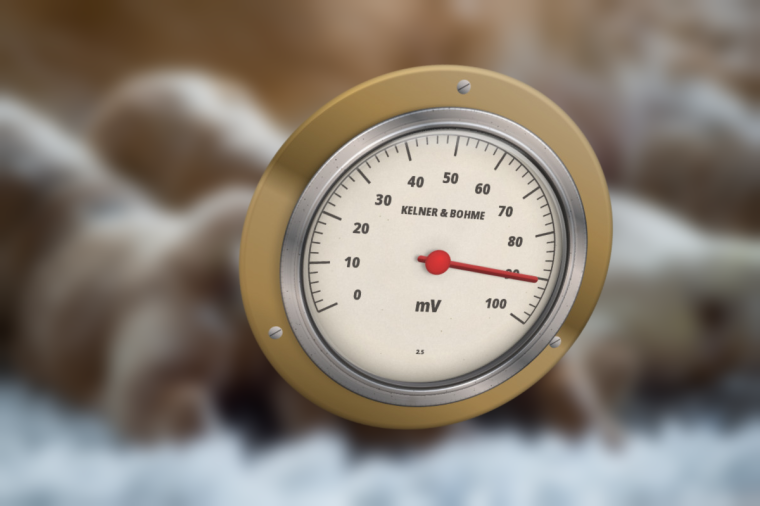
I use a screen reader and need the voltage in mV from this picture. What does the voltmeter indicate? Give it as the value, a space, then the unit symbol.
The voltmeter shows 90 mV
